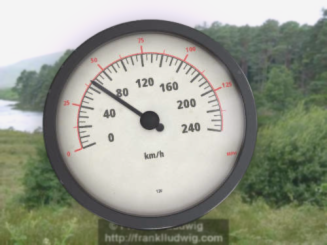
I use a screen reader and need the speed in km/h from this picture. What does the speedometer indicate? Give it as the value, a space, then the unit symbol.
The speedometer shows 65 km/h
